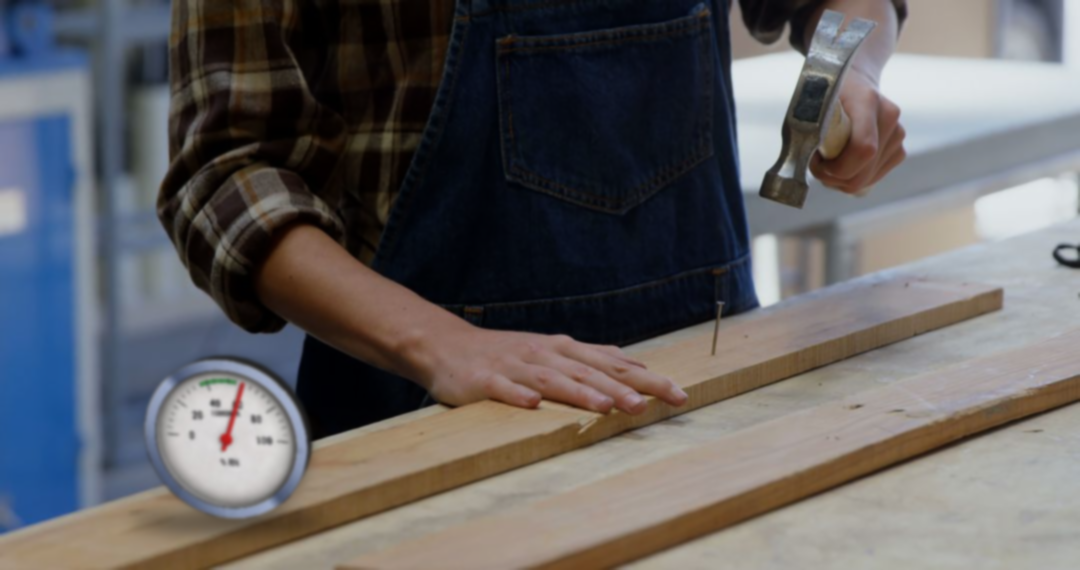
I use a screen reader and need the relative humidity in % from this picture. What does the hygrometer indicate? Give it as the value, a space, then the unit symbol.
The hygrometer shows 60 %
